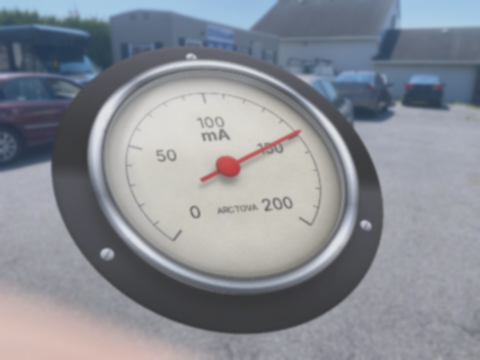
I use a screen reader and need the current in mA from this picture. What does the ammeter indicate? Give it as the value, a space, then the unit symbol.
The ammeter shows 150 mA
